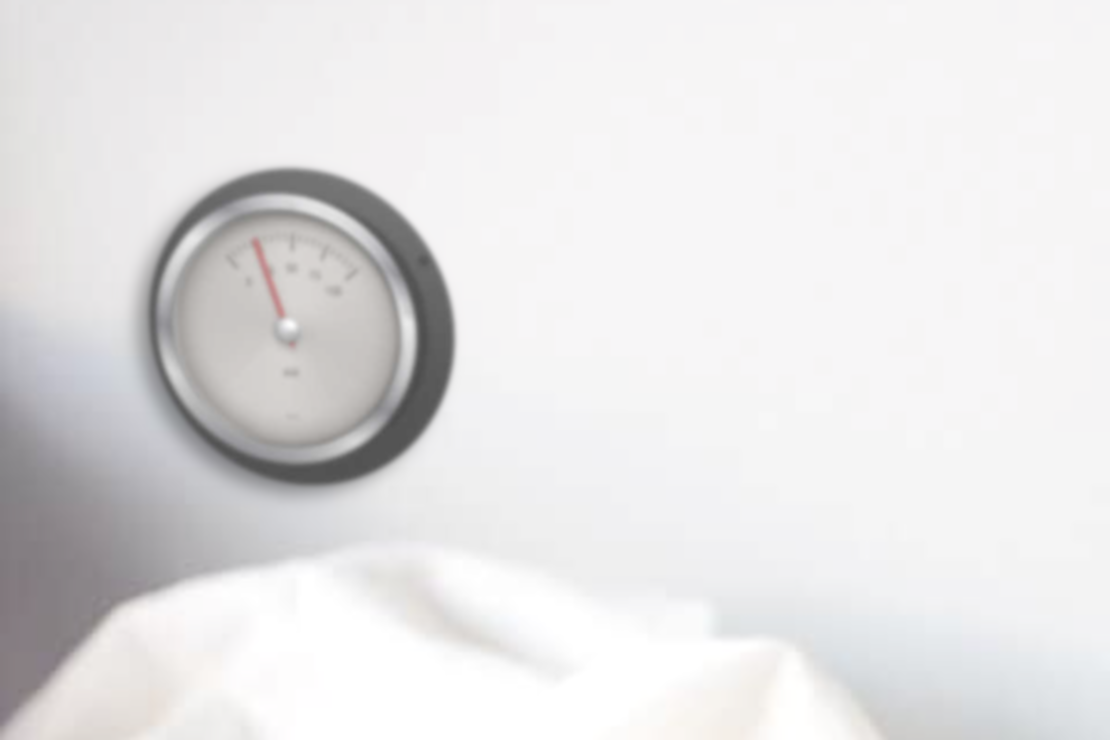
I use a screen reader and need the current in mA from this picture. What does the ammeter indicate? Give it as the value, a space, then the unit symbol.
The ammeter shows 25 mA
